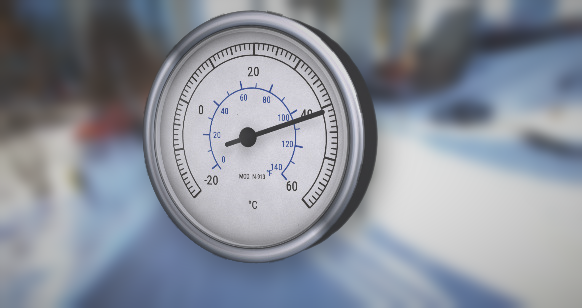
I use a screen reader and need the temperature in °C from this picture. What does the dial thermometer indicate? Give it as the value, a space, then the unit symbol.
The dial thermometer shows 41 °C
